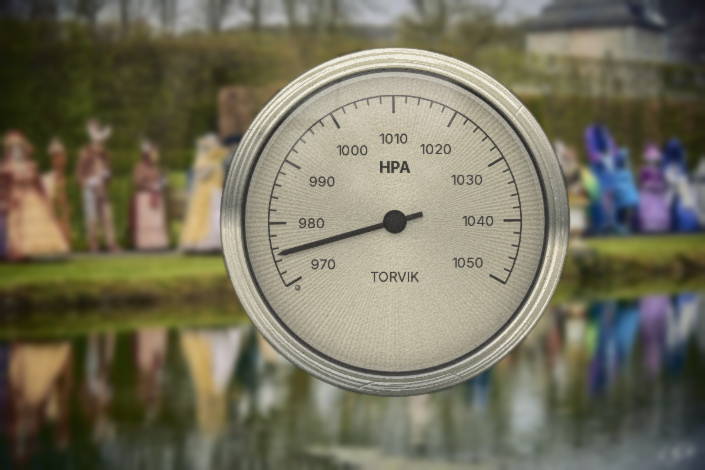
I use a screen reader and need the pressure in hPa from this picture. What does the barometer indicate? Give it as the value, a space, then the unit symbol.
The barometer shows 975 hPa
